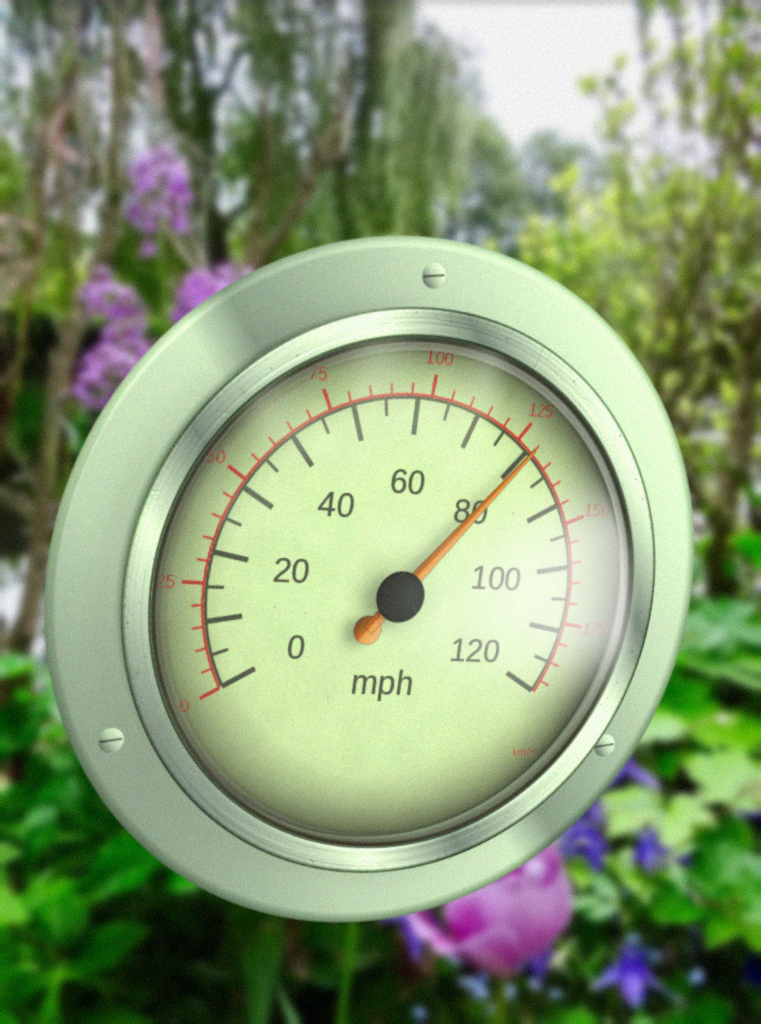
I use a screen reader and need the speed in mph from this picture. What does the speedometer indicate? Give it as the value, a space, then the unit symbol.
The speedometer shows 80 mph
